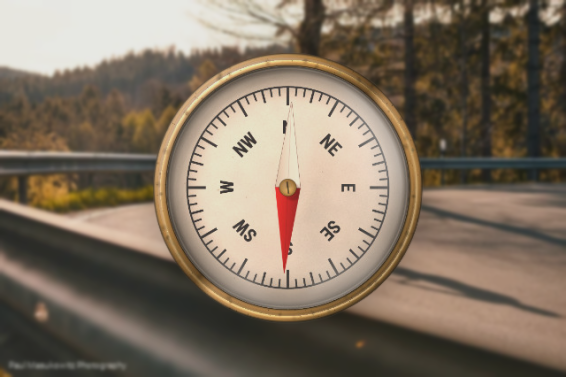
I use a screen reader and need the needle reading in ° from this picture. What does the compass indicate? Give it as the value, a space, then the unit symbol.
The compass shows 182.5 °
